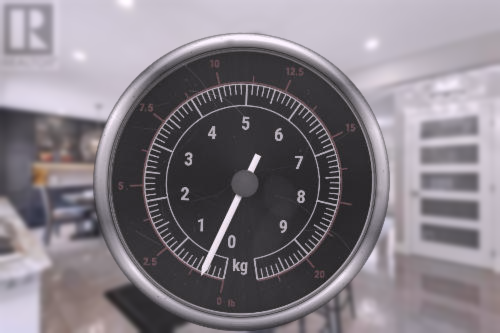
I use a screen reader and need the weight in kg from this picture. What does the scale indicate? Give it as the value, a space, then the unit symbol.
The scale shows 0.4 kg
